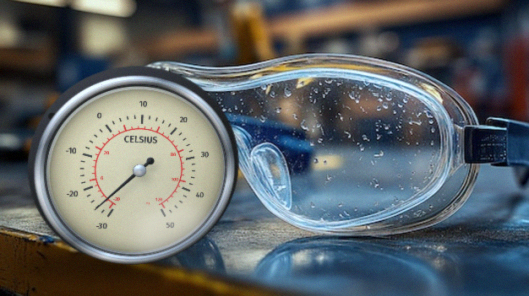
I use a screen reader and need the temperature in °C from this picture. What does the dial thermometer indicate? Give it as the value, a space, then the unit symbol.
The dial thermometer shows -26 °C
